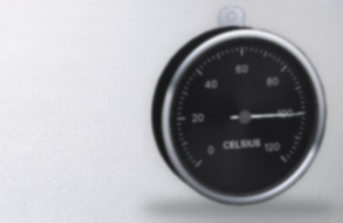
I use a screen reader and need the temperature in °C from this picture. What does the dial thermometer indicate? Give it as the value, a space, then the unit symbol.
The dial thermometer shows 100 °C
